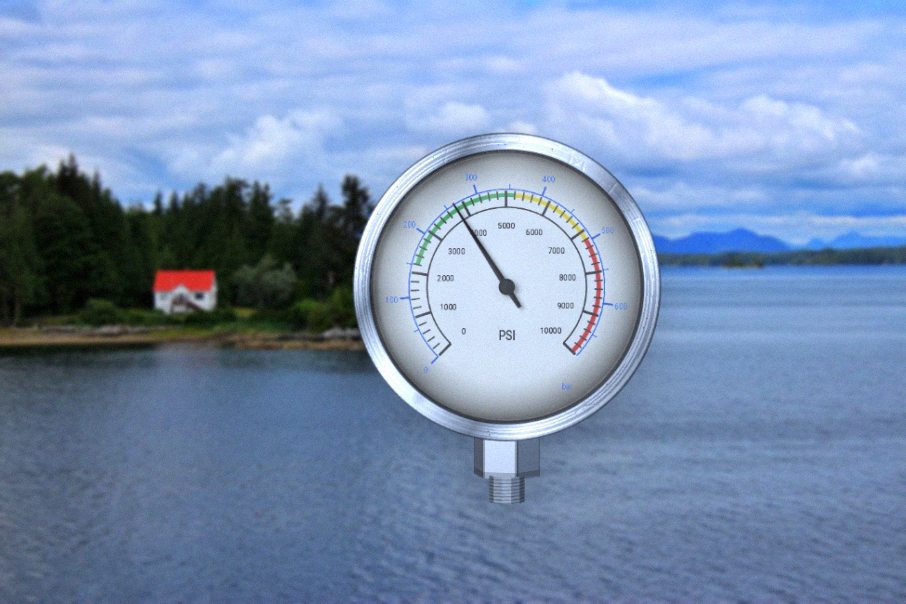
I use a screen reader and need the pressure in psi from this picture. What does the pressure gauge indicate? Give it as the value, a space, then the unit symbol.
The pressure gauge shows 3800 psi
